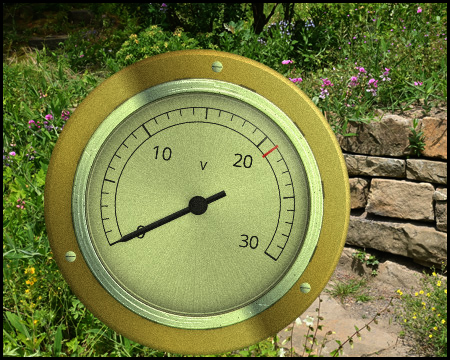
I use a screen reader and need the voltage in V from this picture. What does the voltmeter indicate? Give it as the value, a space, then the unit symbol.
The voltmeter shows 0 V
